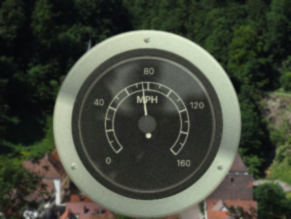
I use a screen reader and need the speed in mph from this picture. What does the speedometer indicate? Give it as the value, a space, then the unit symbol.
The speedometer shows 75 mph
